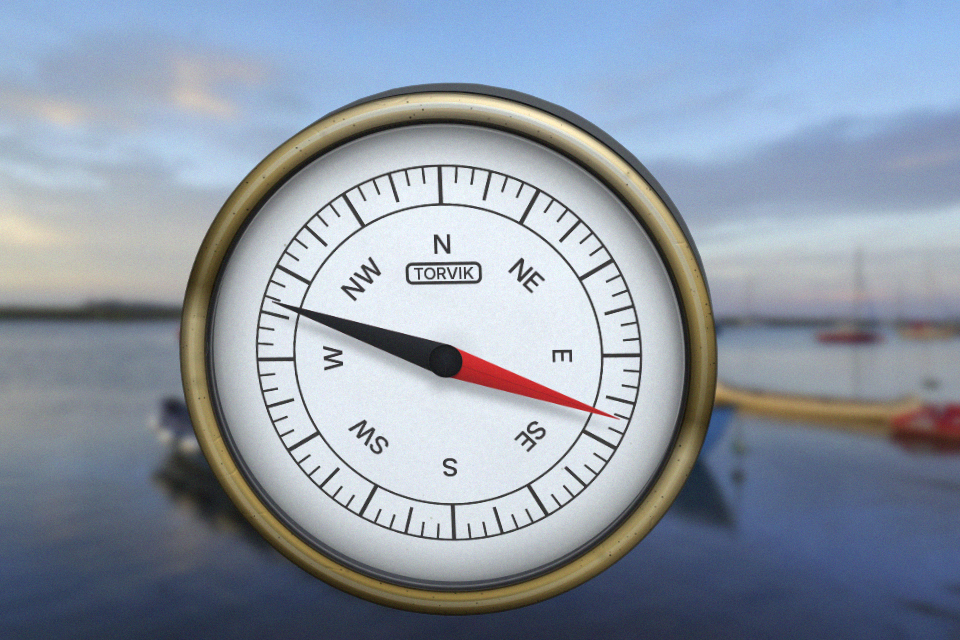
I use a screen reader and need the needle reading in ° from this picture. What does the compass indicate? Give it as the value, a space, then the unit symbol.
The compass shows 110 °
